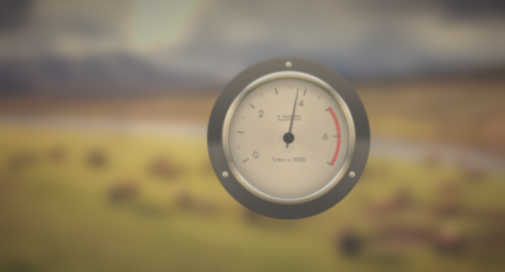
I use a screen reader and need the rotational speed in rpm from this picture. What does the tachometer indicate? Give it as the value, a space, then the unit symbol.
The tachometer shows 3750 rpm
